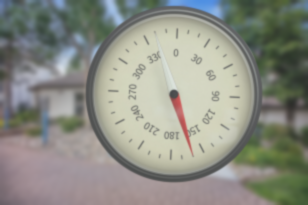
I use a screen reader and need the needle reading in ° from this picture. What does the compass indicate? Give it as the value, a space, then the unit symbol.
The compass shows 160 °
